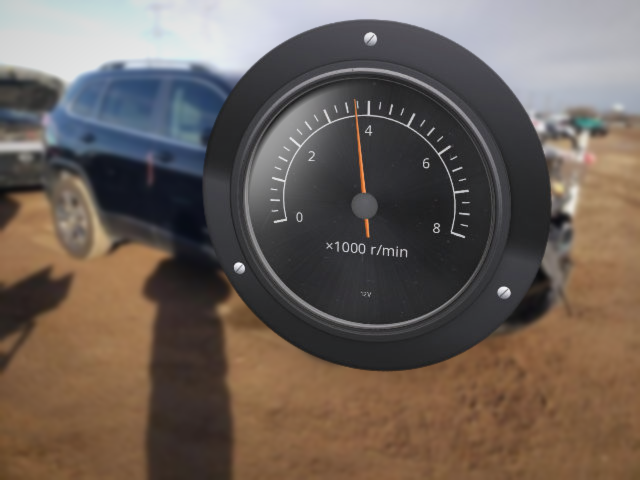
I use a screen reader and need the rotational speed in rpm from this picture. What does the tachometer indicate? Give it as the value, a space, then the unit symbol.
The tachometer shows 3750 rpm
